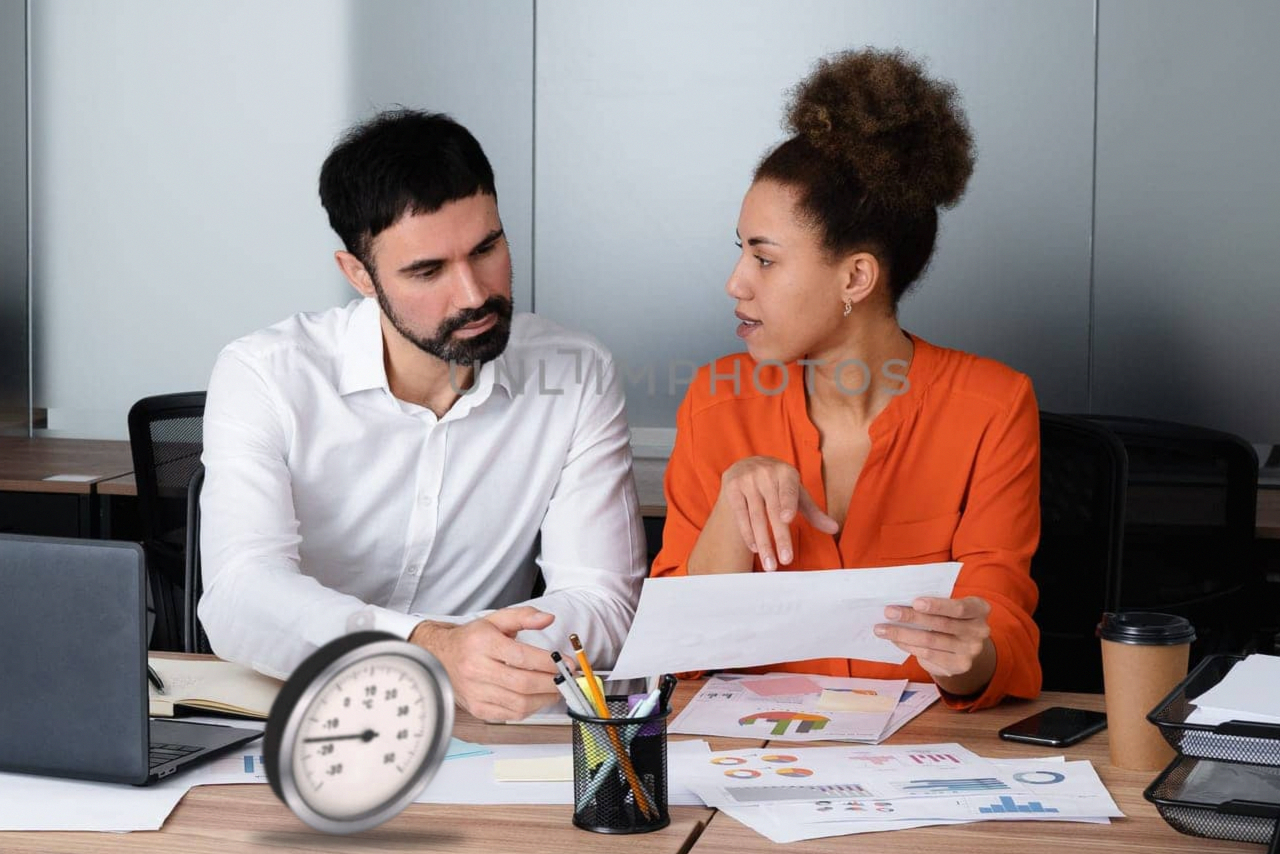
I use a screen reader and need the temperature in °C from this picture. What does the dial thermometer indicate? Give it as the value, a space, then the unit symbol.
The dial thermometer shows -15 °C
